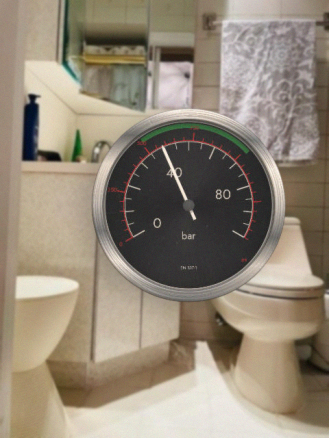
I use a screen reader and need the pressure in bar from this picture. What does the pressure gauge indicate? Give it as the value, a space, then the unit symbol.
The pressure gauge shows 40 bar
